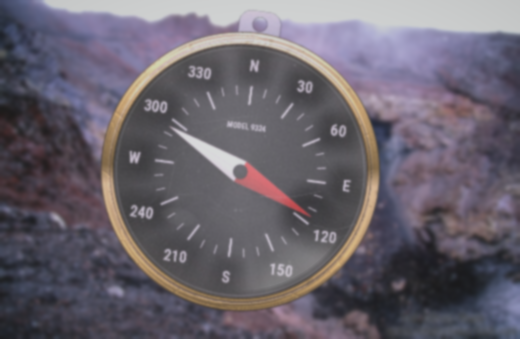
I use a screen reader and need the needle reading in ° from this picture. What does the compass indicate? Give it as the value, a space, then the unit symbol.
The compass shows 115 °
